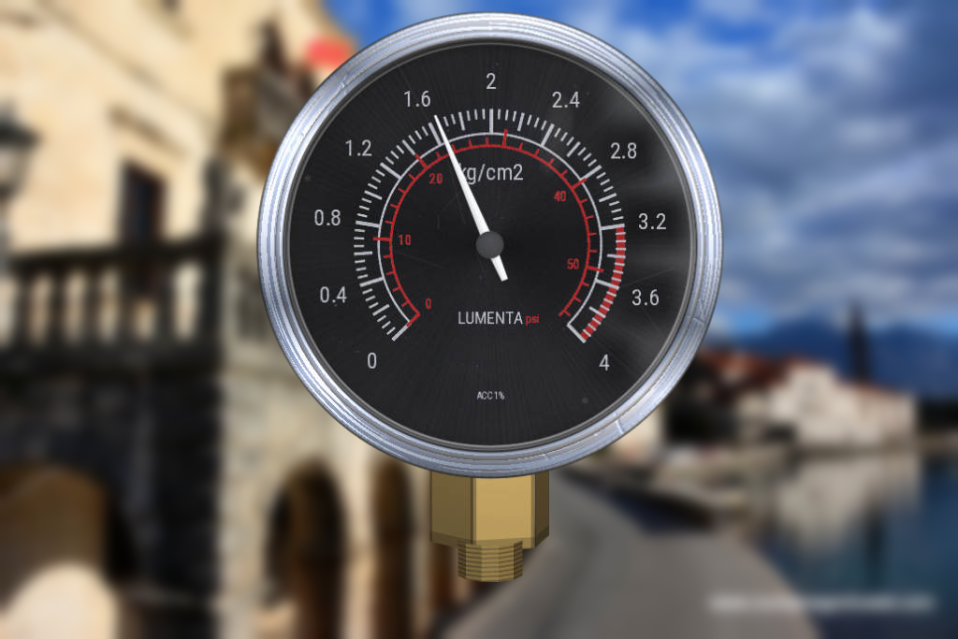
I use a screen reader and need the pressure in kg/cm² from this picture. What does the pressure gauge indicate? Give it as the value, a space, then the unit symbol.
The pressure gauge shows 1.65 kg/cm²
